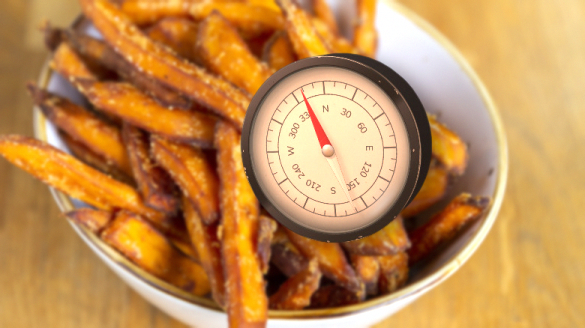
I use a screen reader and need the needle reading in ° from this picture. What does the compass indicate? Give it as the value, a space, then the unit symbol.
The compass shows 340 °
